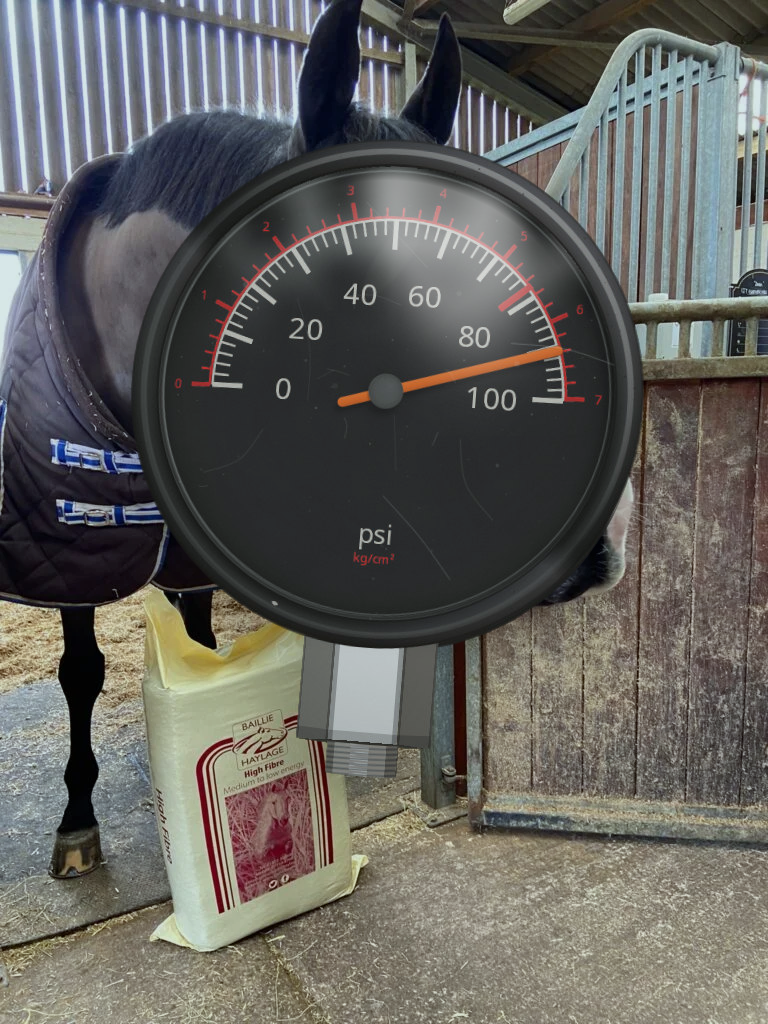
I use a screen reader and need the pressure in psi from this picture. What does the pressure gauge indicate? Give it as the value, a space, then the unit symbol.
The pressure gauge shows 91 psi
